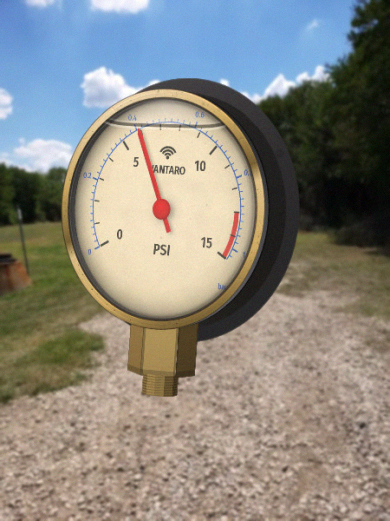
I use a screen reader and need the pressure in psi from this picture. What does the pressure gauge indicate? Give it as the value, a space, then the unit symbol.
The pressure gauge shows 6 psi
